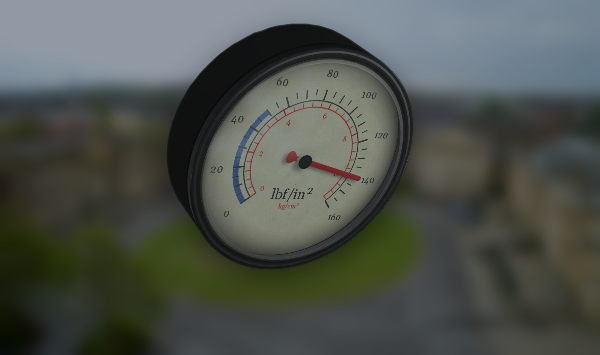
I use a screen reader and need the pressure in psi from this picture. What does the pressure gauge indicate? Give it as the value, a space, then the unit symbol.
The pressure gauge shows 140 psi
